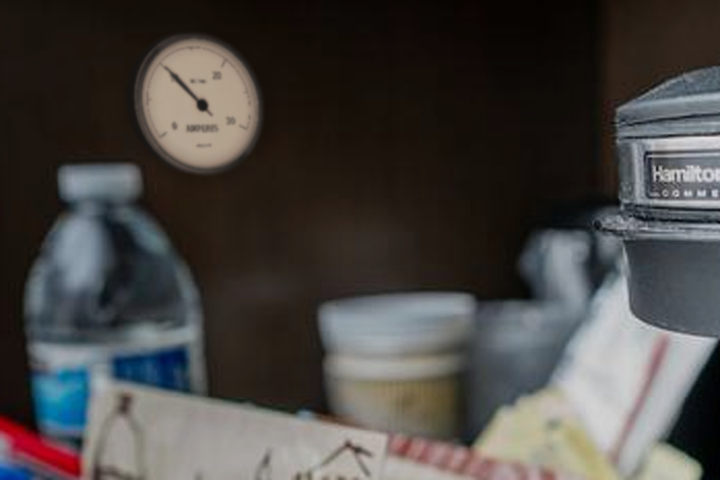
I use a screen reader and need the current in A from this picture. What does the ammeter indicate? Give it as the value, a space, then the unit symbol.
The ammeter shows 10 A
